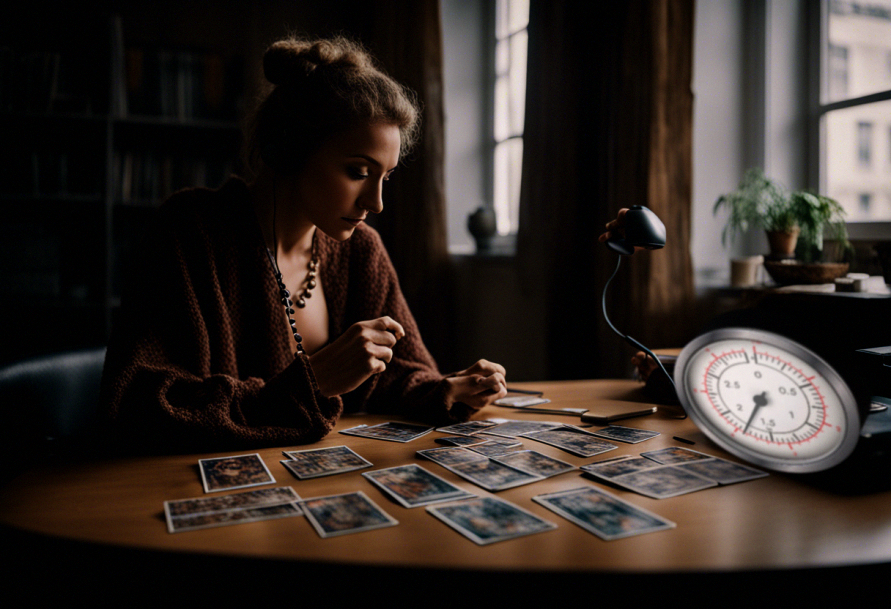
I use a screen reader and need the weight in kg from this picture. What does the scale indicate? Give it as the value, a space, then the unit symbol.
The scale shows 1.75 kg
